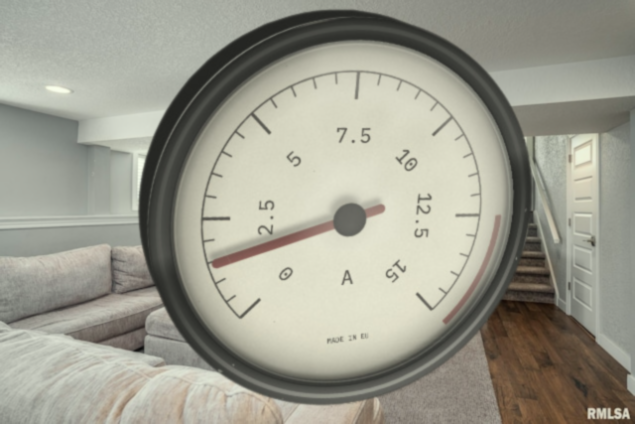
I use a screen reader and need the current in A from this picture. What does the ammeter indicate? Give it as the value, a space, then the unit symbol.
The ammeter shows 1.5 A
